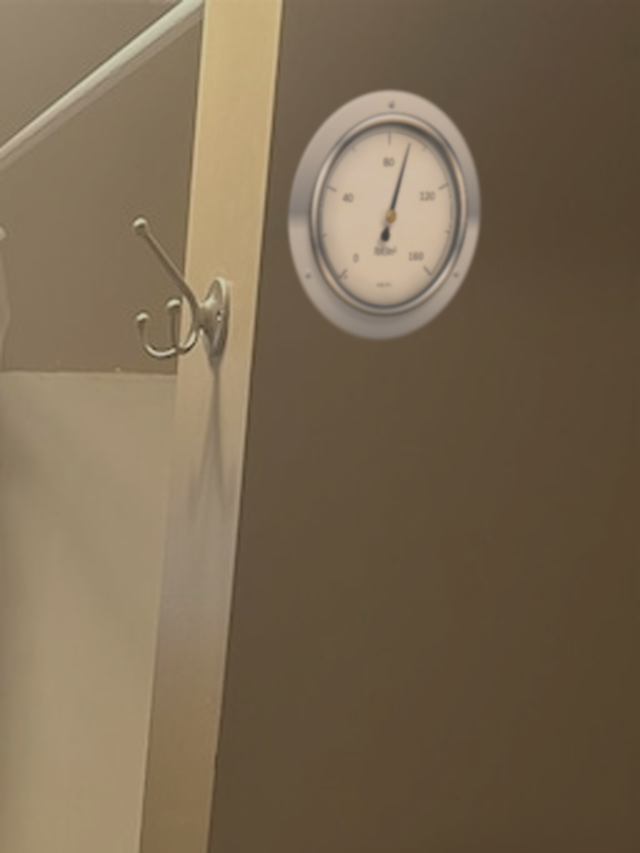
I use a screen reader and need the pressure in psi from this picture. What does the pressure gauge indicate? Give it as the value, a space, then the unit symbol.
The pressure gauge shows 90 psi
